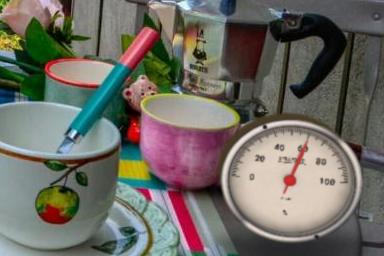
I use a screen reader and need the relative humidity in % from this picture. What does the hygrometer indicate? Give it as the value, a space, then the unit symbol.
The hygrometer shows 60 %
